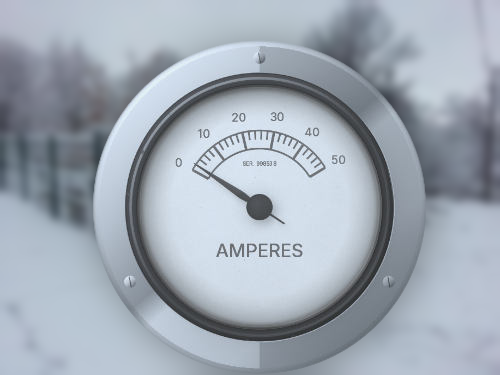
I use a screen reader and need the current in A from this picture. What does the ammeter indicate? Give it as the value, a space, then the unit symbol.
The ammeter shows 2 A
